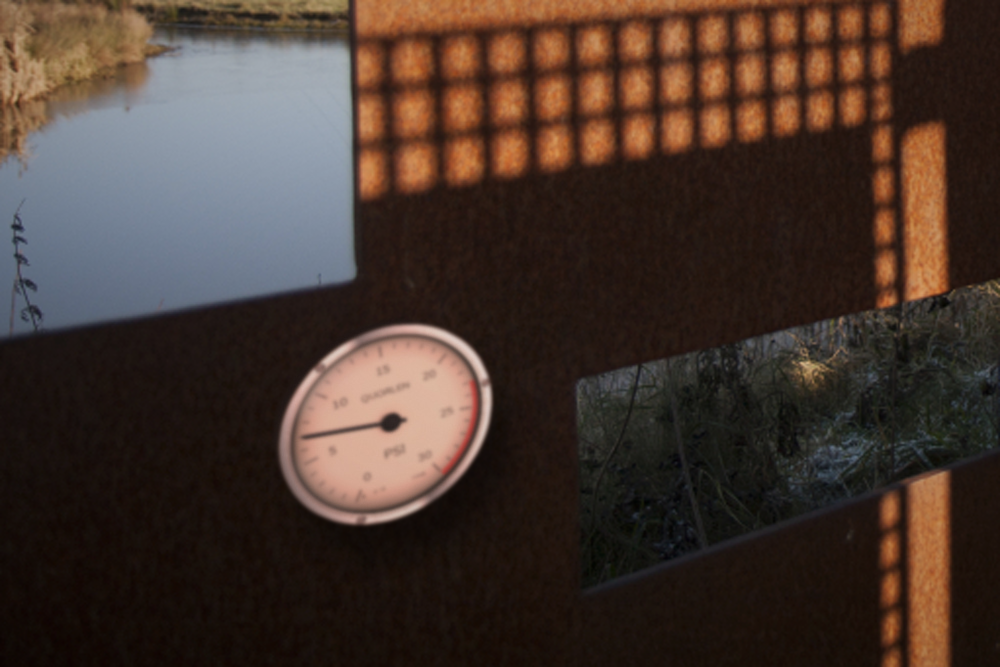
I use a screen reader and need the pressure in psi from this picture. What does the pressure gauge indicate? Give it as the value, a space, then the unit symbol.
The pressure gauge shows 7 psi
